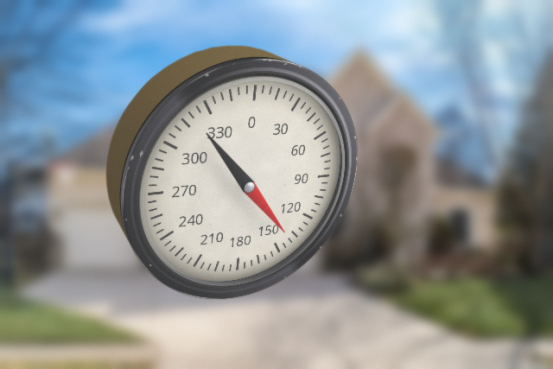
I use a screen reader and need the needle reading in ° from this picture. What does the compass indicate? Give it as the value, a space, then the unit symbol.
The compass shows 140 °
